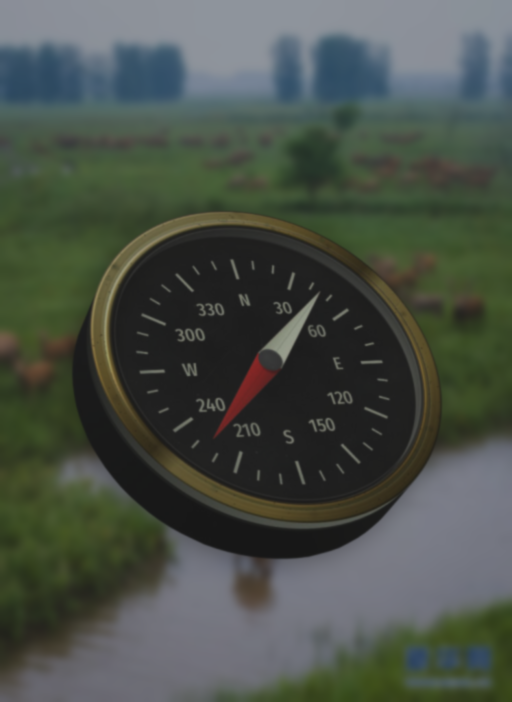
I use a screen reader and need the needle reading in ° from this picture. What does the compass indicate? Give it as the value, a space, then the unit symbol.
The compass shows 225 °
